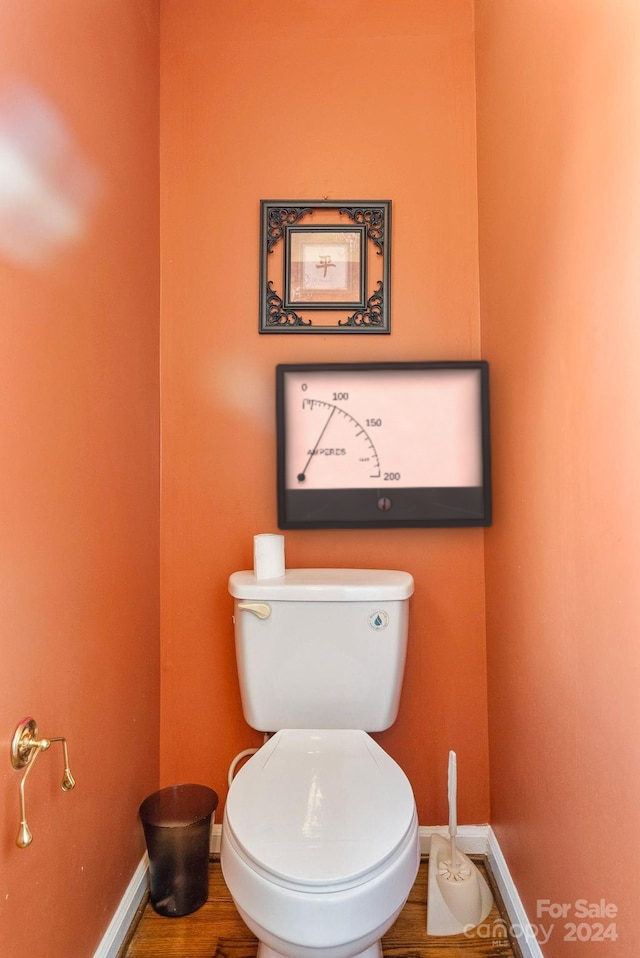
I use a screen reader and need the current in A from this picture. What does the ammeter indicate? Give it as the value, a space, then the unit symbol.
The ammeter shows 100 A
